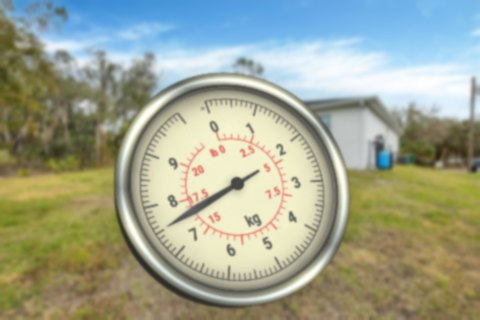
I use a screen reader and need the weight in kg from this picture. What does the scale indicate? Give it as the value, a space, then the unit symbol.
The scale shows 7.5 kg
